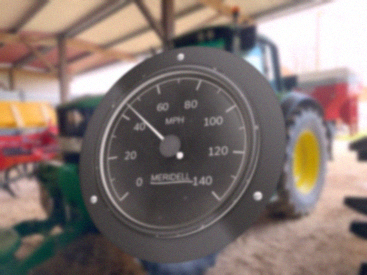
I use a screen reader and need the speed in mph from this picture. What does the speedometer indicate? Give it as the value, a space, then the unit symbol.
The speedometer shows 45 mph
